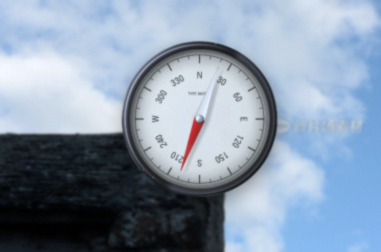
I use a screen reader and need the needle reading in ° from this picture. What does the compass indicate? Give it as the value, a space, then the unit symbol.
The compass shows 200 °
